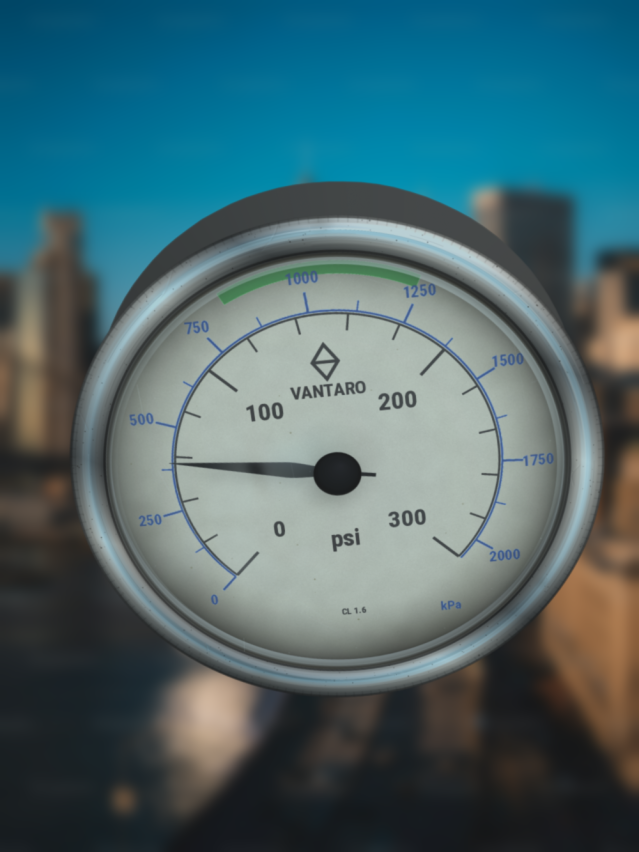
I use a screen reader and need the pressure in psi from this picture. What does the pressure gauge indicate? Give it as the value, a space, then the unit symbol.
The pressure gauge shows 60 psi
